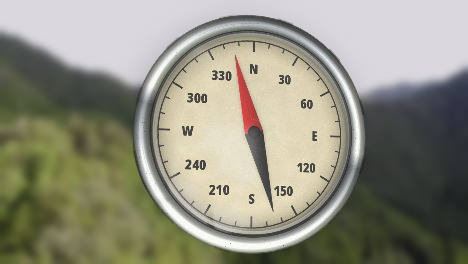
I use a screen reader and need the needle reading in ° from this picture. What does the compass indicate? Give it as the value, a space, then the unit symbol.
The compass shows 345 °
